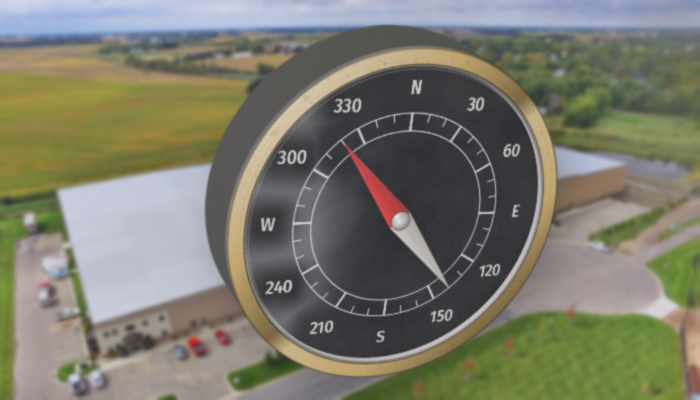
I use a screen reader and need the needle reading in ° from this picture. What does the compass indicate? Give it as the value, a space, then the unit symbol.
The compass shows 320 °
